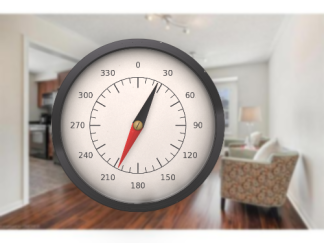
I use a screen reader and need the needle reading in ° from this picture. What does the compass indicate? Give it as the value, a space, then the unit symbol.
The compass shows 205 °
